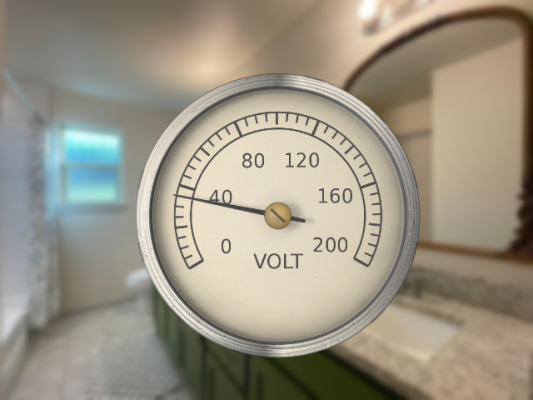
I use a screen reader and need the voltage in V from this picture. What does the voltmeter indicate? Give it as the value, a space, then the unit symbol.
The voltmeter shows 35 V
